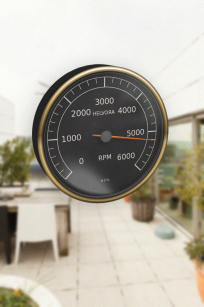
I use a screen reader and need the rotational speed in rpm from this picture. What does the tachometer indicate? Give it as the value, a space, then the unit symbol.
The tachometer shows 5200 rpm
